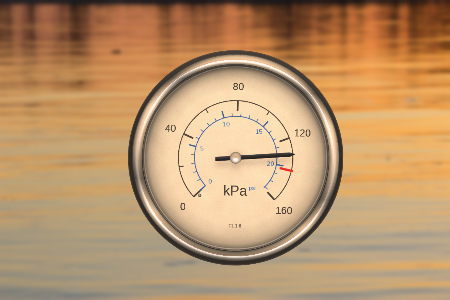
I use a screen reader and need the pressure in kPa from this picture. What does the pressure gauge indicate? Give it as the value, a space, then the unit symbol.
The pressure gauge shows 130 kPa
